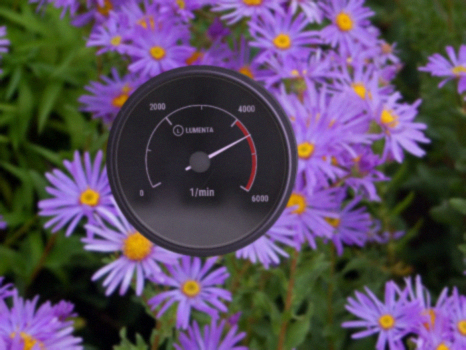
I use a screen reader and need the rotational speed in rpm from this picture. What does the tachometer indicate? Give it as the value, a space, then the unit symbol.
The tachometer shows 4500 rpm
